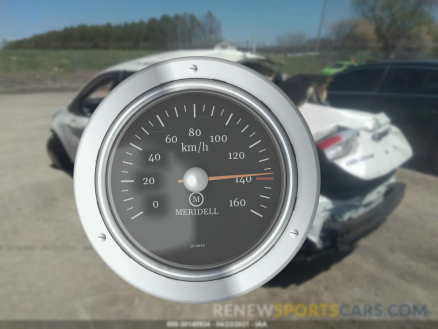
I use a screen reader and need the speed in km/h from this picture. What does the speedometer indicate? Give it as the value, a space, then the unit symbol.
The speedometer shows 137.5 km/h
